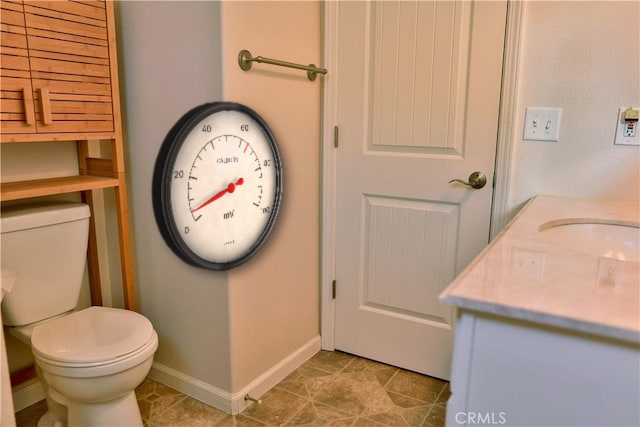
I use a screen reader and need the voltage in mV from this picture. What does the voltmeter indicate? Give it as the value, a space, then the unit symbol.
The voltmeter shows 5 mV
